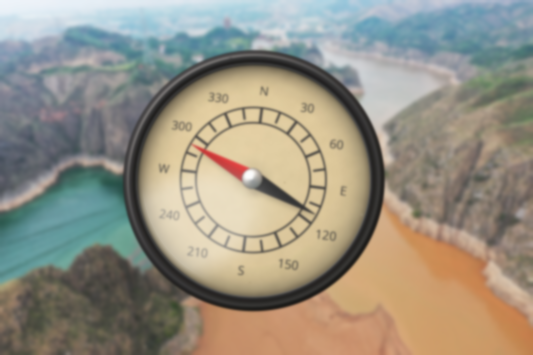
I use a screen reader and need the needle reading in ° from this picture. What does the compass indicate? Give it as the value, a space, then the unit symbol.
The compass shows 292.5 °
